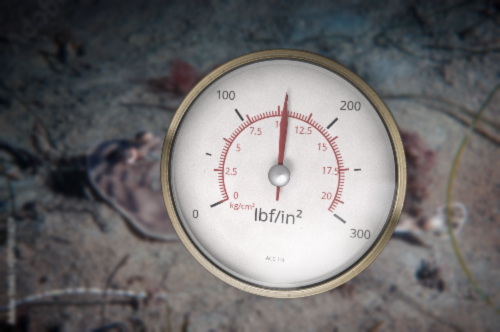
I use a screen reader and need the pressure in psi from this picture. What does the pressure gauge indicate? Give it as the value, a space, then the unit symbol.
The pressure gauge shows 150 psi
